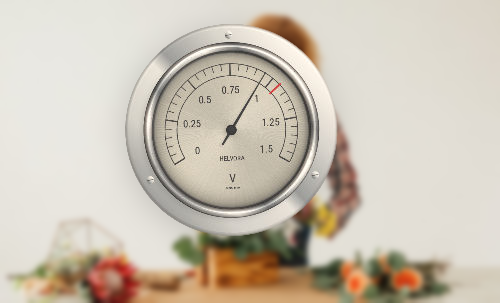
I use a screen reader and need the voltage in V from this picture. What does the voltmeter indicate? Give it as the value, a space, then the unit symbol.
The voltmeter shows 0.95 V
